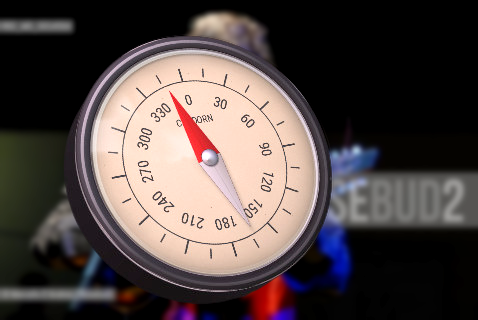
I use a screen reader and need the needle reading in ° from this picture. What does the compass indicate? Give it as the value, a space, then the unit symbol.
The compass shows 345 °
